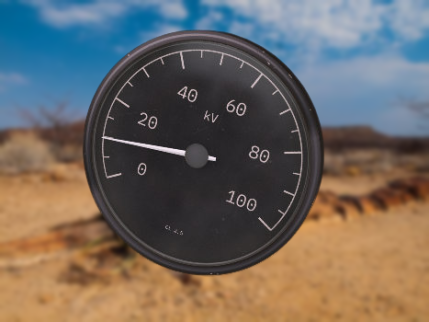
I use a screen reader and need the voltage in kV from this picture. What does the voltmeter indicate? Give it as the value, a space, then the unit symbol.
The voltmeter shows 10 kV
